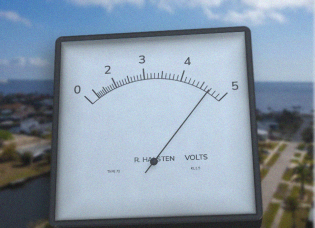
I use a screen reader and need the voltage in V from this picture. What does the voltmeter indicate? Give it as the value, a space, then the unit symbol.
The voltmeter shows 4.7 V
